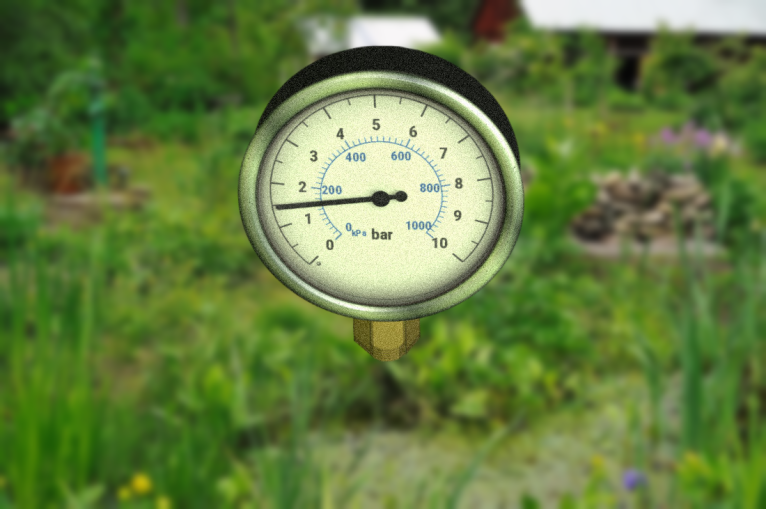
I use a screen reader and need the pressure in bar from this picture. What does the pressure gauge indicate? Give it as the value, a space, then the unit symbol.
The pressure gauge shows 1.5 bar
